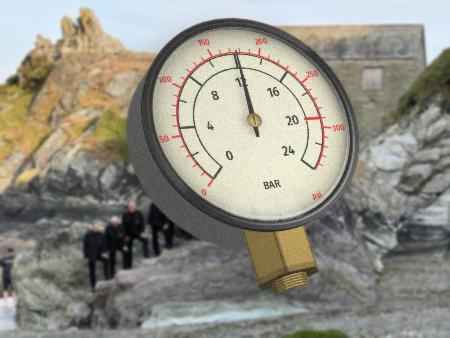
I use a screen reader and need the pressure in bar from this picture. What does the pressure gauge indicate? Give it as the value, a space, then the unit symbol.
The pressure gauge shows 12 bar
